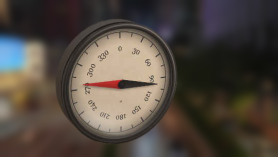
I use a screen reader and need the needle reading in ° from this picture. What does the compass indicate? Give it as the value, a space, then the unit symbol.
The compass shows 277.5 °
